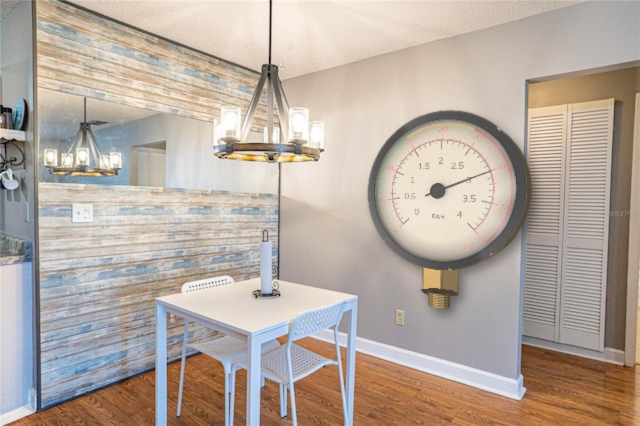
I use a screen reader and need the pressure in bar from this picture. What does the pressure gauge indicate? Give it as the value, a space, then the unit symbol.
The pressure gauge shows 3 bar
